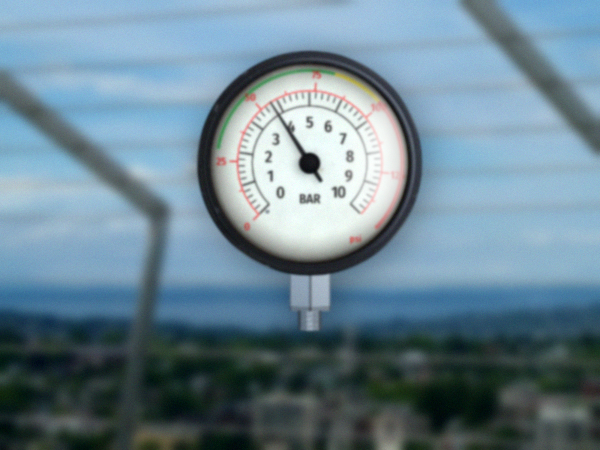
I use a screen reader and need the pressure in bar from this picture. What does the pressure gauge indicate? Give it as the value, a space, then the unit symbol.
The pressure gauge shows 3.8 bar
